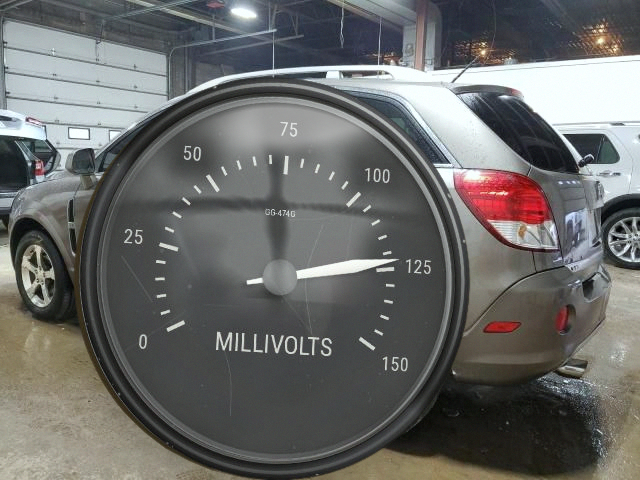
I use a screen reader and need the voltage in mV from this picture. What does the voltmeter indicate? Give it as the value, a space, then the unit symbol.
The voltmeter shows 122.5 mV
